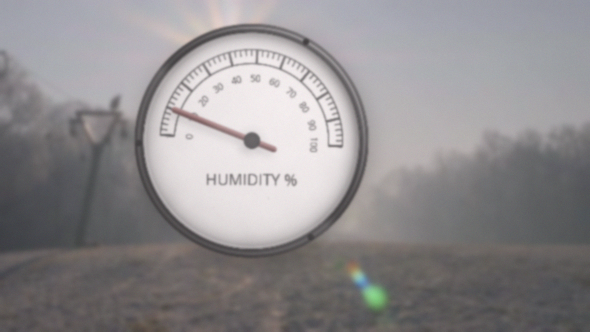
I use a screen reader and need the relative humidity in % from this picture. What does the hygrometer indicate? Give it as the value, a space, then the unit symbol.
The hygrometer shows 10 %
